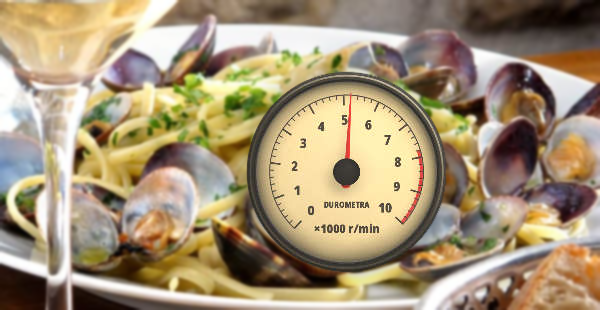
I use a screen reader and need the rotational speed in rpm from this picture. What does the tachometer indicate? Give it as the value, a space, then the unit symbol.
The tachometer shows 5200 rpm
